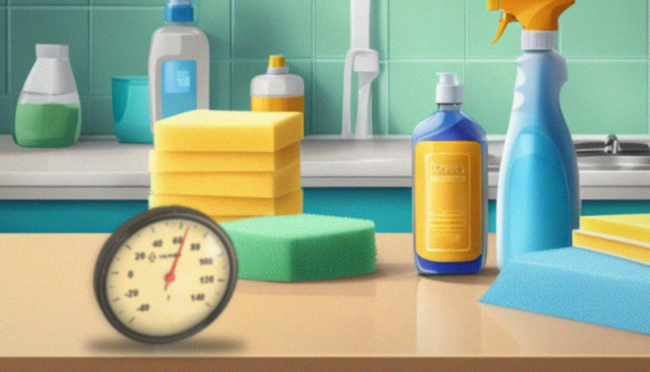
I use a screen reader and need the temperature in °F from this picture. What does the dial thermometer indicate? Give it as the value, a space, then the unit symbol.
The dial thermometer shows 65 °F
